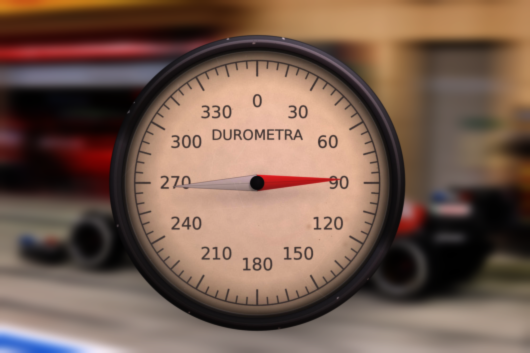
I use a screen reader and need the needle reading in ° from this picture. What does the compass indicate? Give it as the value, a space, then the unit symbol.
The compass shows 87.5 °
